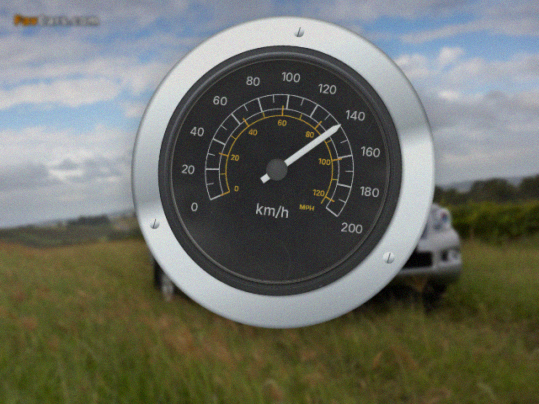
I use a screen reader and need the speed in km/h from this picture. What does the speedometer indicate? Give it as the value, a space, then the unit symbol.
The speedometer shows 140 km/h
